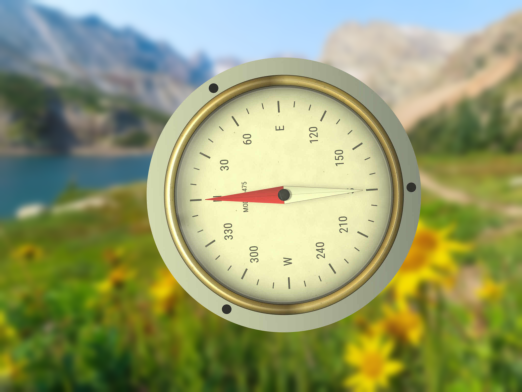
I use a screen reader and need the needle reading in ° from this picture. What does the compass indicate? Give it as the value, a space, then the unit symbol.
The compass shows 0 °
